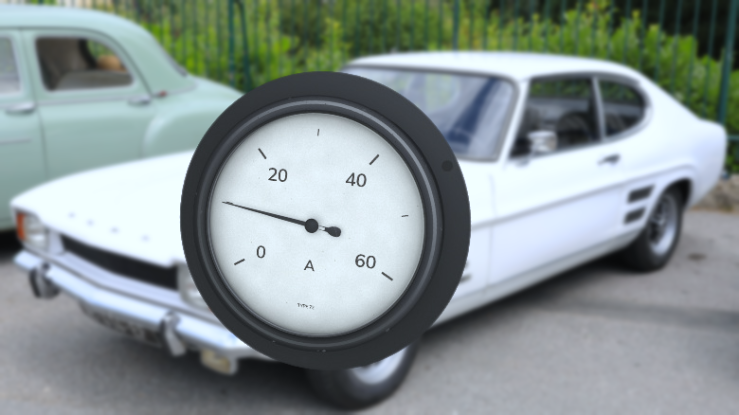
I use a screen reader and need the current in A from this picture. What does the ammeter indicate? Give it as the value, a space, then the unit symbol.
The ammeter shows 10 A
